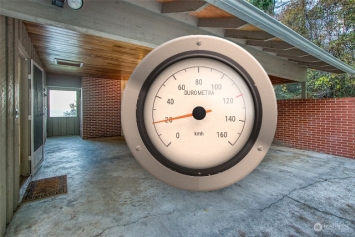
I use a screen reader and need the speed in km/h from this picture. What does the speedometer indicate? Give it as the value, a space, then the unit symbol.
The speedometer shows 20 km/h
